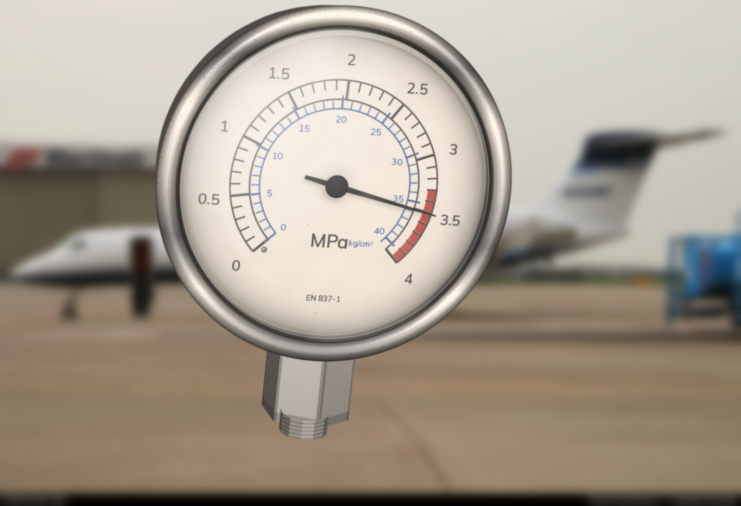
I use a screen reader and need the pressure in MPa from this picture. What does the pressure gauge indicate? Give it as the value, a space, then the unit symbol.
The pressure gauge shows 3.5 MPa
